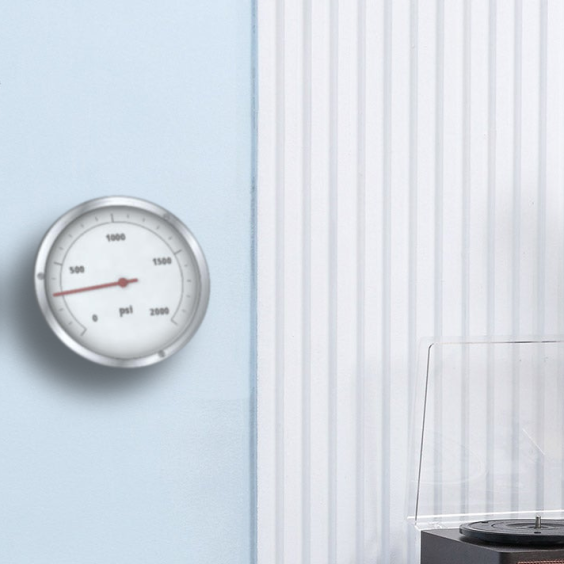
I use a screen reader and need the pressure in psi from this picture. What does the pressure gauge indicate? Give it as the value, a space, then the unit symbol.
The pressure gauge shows 300 psi
